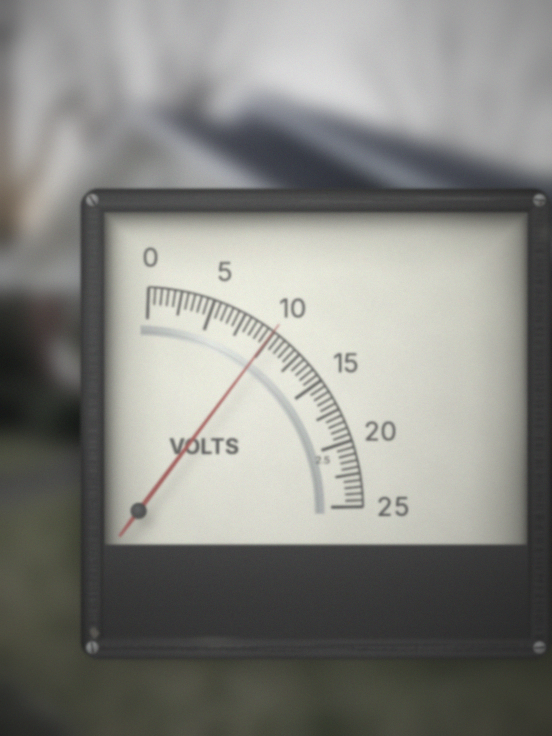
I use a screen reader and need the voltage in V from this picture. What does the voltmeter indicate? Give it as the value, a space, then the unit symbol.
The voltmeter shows 10 V
